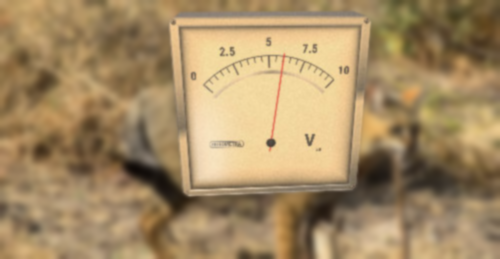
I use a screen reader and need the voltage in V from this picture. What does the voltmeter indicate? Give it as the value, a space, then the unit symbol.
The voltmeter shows 6 V
